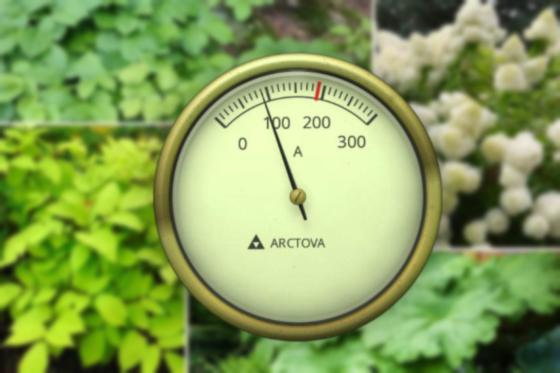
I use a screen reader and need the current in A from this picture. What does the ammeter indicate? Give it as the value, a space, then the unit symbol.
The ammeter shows 90 A
